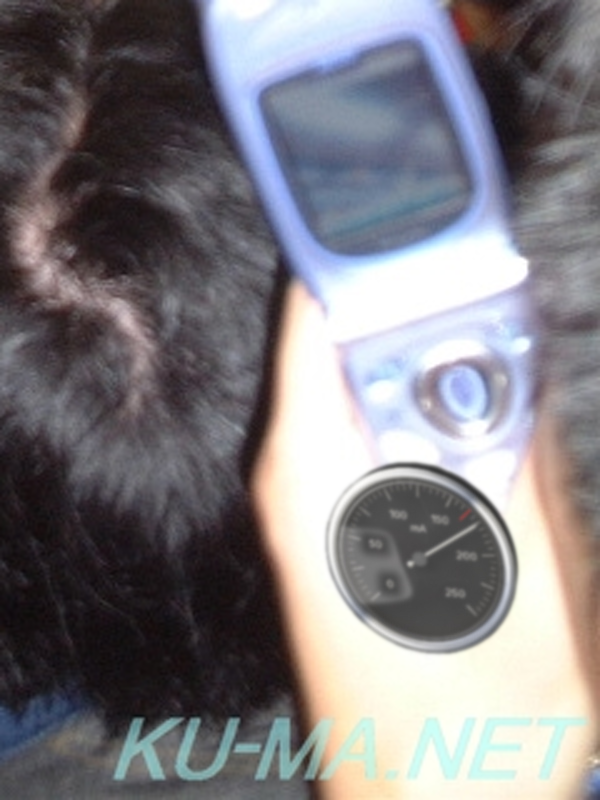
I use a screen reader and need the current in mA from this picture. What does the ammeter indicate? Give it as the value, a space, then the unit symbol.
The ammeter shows 175 mA
